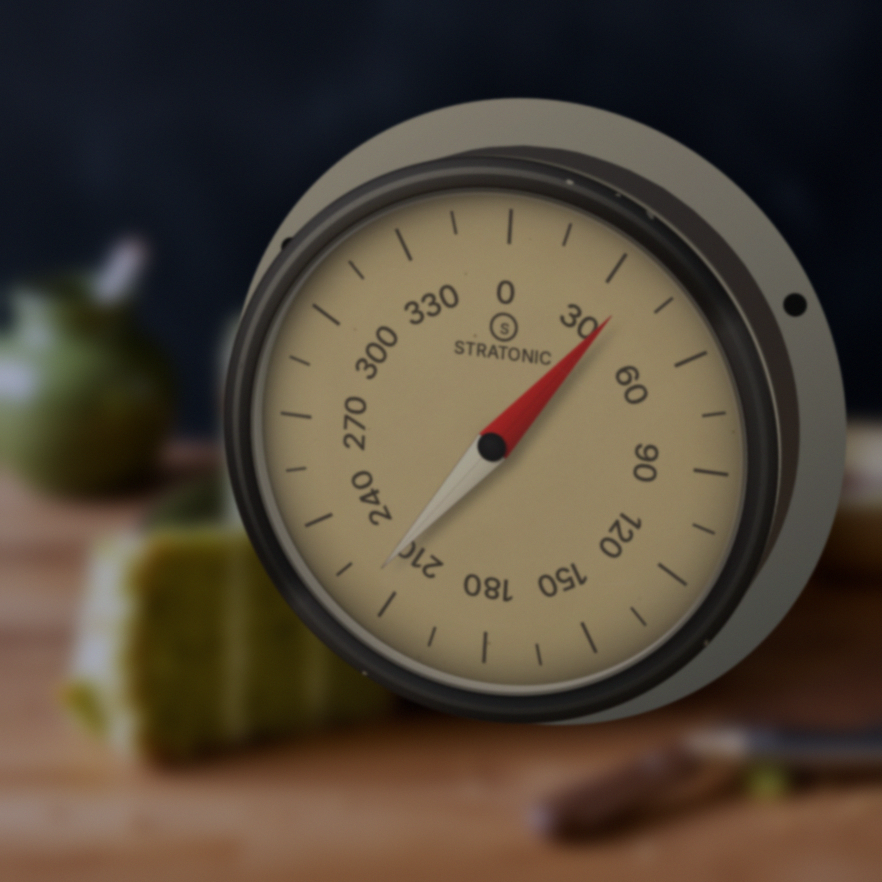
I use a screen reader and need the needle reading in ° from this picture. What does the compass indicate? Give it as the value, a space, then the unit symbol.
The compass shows 37.5 °
